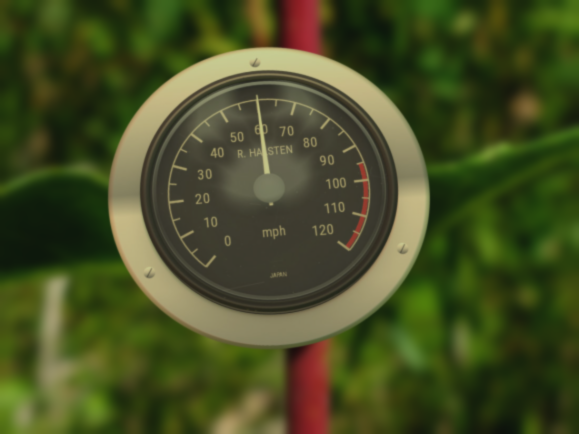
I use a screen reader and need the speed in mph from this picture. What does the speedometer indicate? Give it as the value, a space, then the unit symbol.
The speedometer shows 60 mph
